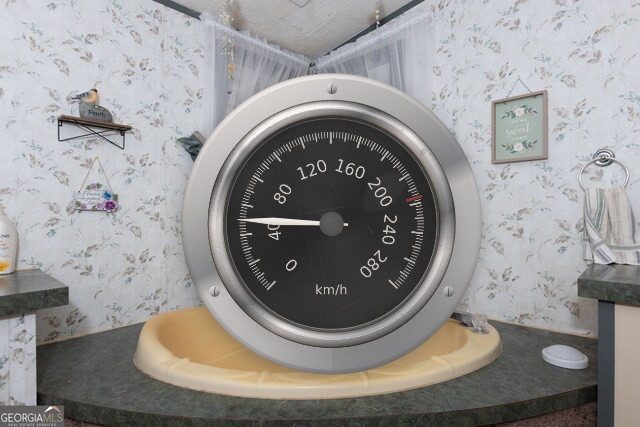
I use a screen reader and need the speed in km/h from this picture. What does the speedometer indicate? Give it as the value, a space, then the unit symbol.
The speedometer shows 50 km/h
